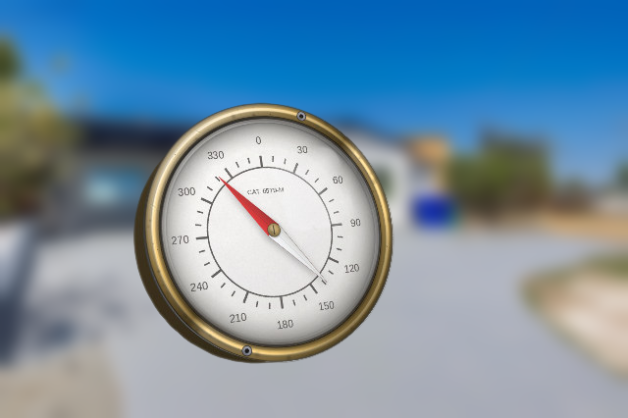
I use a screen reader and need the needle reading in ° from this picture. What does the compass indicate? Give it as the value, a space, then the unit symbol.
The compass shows 320 °
